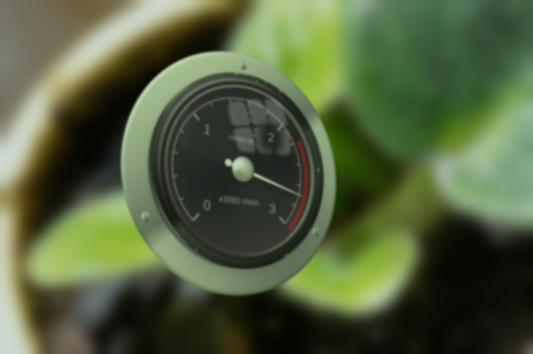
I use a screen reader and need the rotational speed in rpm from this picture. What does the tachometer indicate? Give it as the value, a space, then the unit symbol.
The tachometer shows 2700 rpm
